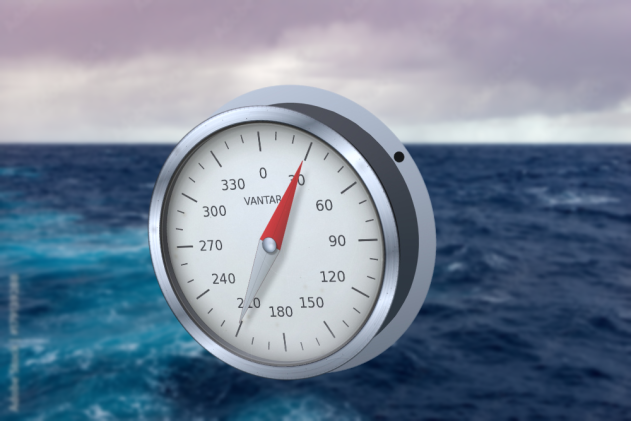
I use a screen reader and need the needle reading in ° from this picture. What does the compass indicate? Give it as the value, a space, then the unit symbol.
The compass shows 30 °
